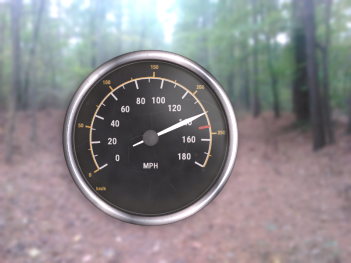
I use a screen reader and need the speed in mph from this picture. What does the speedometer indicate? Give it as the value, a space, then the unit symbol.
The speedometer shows 140 mph
